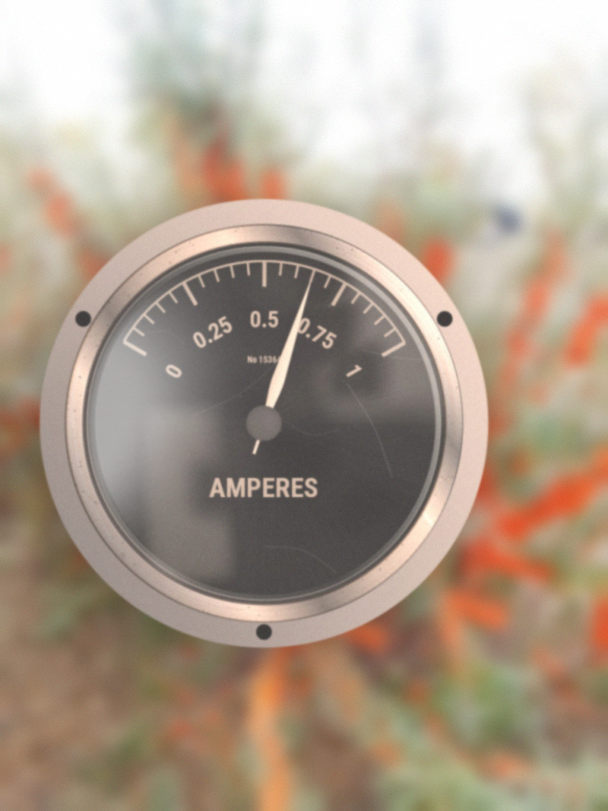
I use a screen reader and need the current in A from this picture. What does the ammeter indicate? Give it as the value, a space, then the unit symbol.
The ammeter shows 0.65 A
